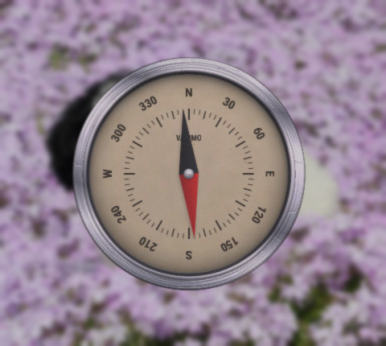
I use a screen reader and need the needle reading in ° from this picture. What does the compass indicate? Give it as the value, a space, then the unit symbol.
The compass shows 175 °
